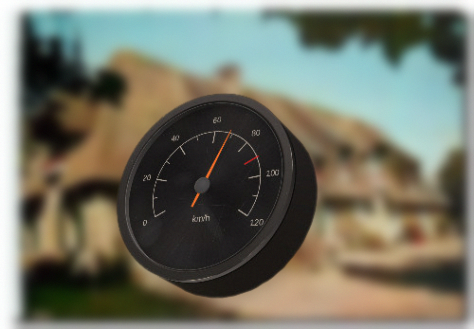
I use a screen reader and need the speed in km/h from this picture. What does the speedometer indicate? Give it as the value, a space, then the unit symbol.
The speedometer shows 70 km/h
